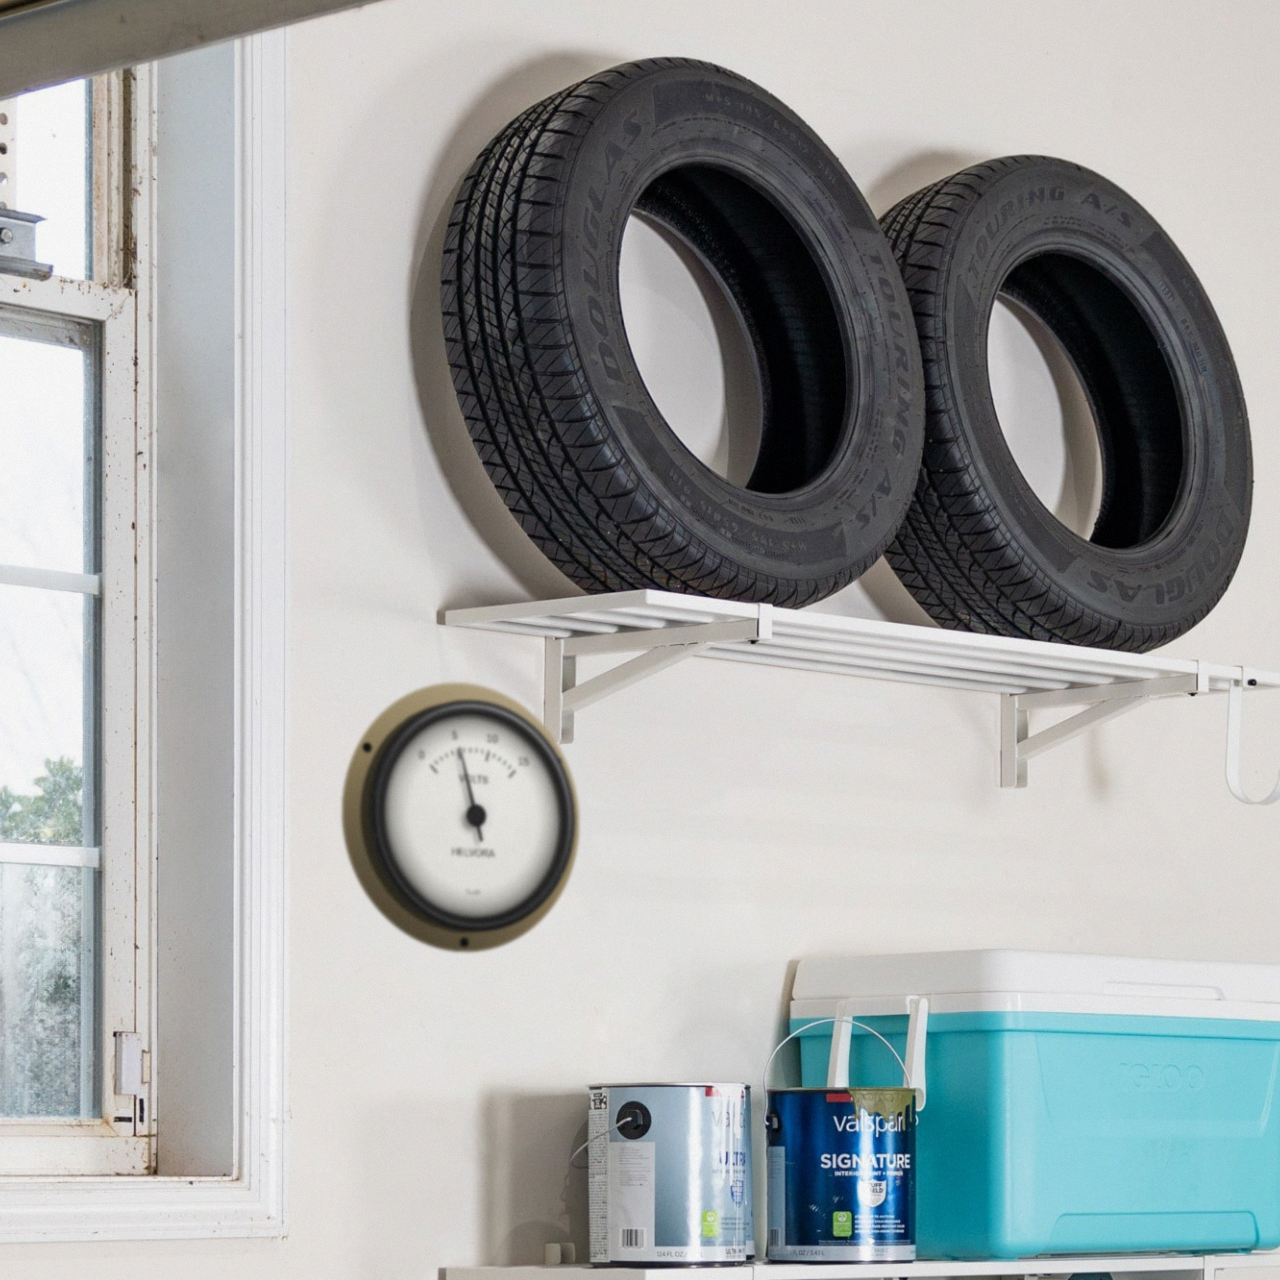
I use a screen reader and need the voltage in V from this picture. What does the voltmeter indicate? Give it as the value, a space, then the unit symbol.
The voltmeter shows 5 V
